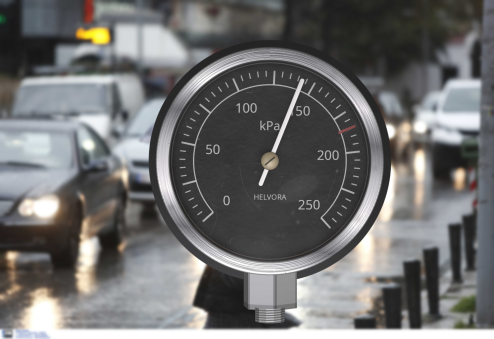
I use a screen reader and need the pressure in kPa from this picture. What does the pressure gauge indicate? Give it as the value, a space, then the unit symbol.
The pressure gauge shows 142.5 kPa
